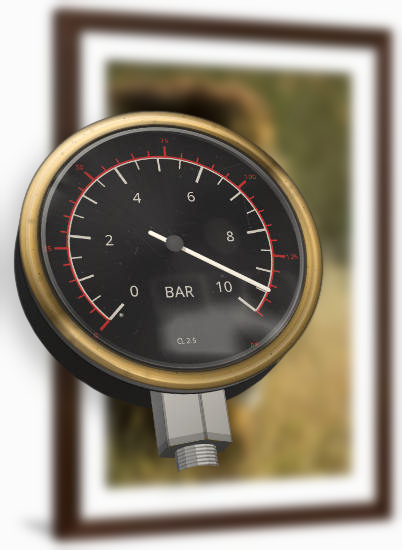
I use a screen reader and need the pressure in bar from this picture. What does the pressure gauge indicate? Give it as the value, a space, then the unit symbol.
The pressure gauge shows 9.5 bar
